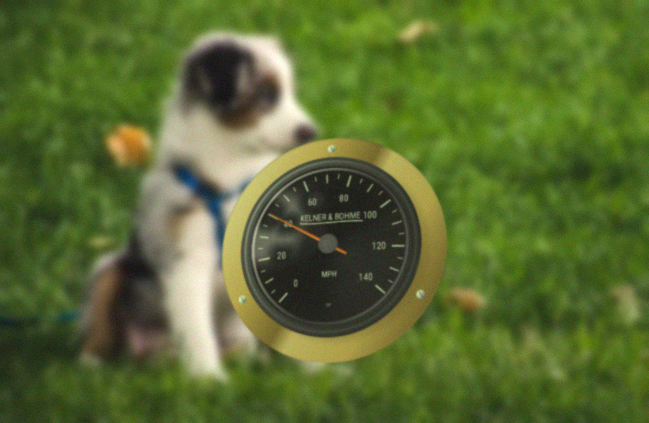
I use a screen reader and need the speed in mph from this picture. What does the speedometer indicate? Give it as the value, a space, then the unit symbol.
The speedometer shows 40 mph
